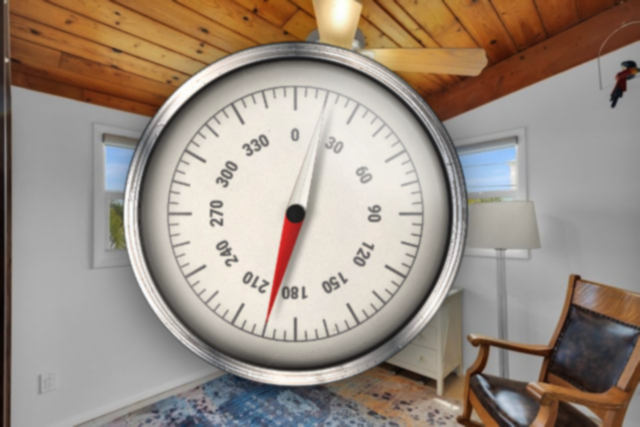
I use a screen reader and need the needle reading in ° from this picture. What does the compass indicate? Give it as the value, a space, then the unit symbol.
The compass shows 195 °
